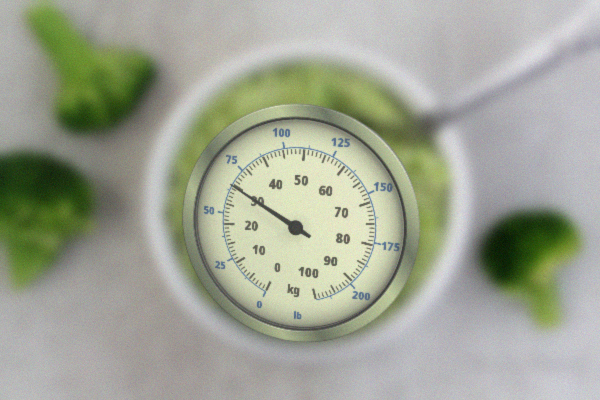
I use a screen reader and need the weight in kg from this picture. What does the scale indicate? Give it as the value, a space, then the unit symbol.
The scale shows 30 kg
